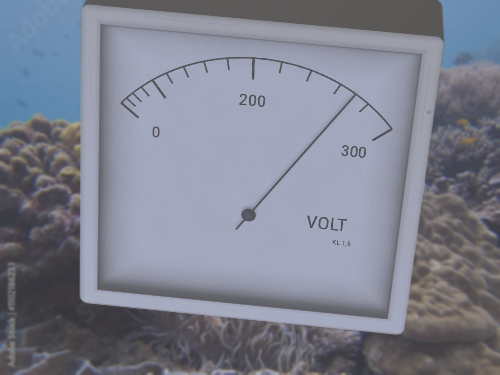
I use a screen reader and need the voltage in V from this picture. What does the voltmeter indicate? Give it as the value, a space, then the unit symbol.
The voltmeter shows 270 V
